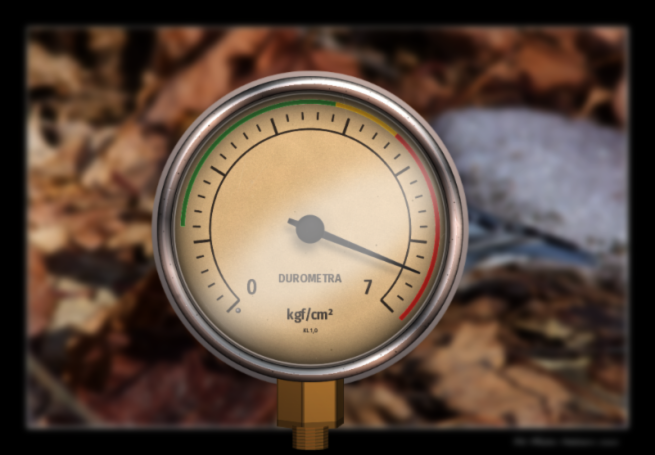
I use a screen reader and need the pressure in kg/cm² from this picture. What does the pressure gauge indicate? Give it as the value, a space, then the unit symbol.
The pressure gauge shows 6.4 kg/cm²
